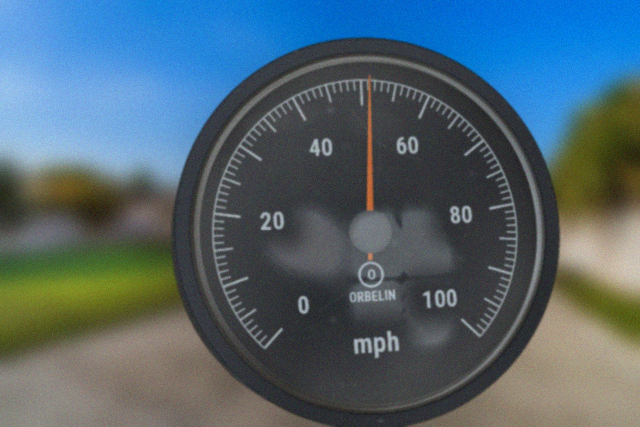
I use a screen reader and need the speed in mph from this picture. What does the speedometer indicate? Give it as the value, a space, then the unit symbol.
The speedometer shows 51 mph
